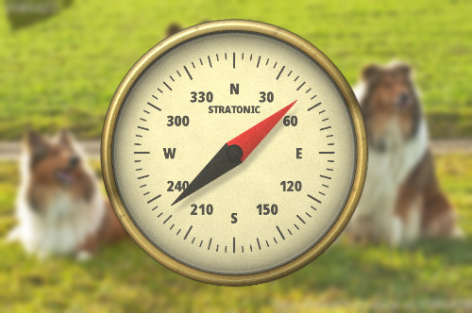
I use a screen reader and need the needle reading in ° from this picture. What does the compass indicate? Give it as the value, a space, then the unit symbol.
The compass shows 50 °
